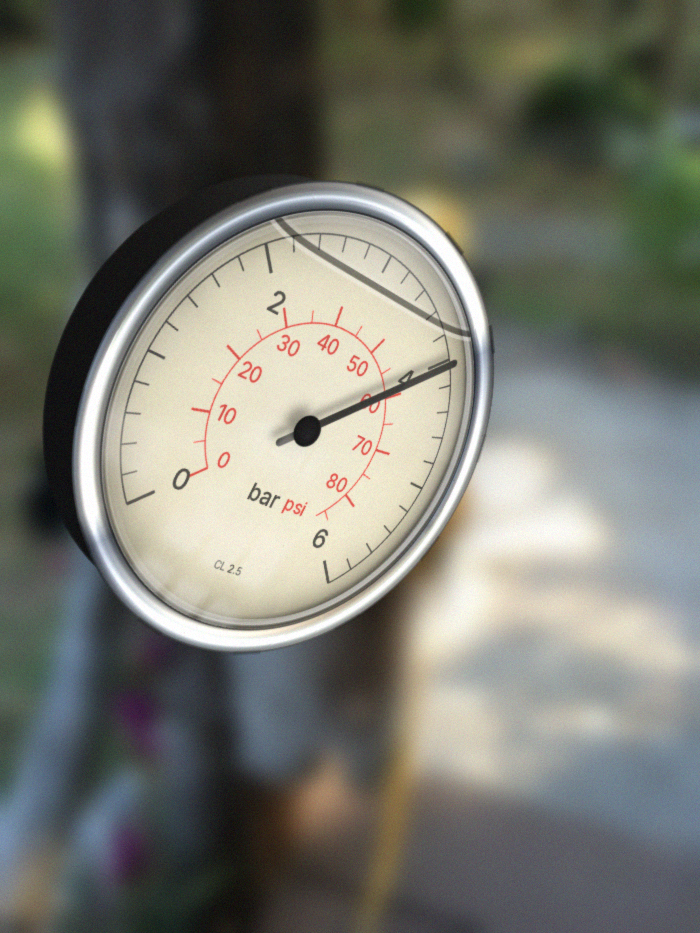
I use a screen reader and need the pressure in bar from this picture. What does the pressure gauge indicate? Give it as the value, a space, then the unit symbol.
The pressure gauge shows 4 bar
